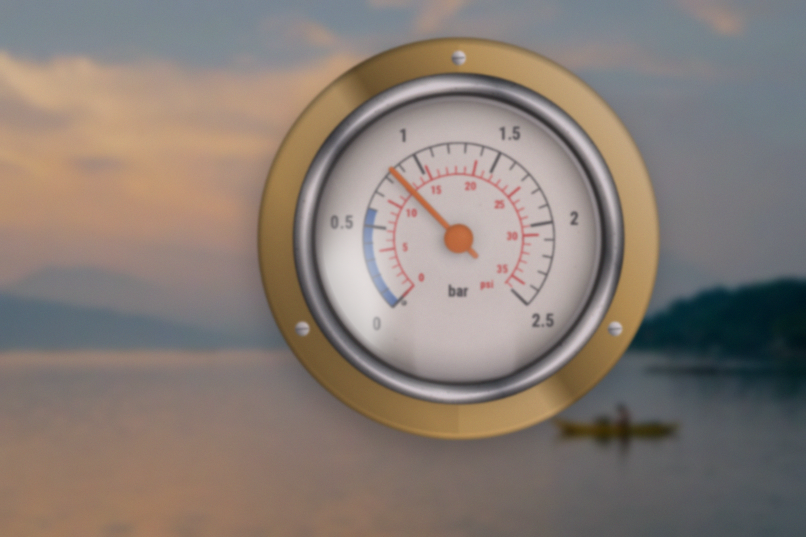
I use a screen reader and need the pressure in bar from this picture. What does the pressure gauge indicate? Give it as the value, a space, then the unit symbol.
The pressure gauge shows 0.85 bar
